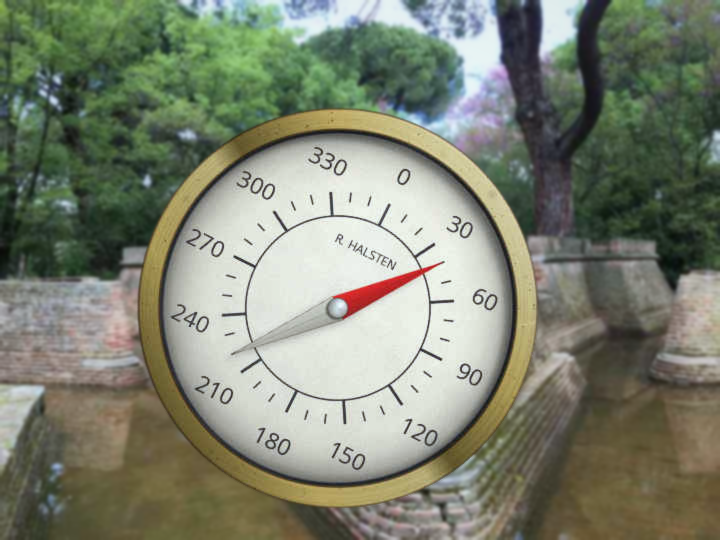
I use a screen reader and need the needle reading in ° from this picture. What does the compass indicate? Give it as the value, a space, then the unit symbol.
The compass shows 40 °
